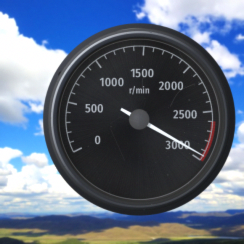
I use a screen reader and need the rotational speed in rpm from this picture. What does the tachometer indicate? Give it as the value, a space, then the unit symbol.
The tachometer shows 2950 rpm
